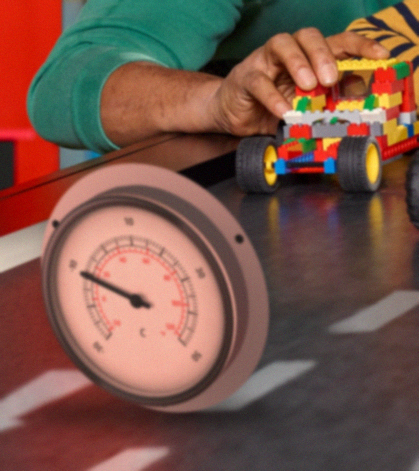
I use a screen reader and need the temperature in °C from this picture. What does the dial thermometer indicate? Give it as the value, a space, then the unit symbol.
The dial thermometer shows -10 °C
